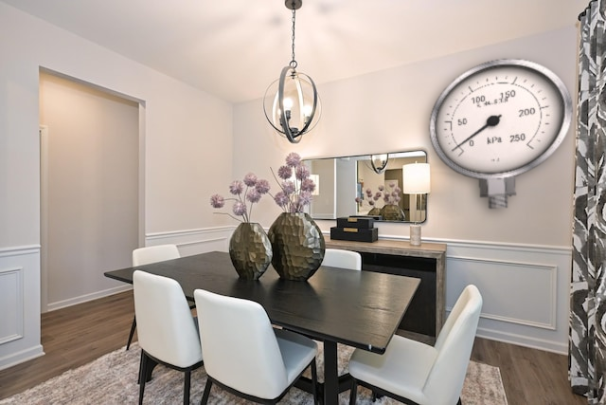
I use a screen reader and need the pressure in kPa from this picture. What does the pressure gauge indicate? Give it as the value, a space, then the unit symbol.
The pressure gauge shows 10 kPa
